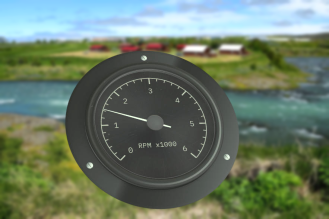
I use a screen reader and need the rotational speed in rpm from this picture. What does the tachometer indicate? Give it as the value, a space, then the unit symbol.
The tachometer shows 1400 rpm
